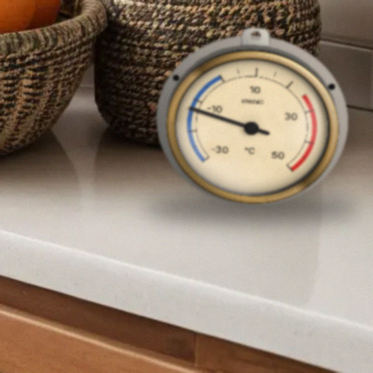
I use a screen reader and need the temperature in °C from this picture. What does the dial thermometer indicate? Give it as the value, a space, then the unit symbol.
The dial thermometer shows -12.5 °C
